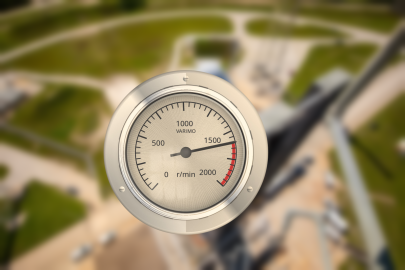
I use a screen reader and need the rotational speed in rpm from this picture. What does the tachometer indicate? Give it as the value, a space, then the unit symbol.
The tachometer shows 1600 rpm
